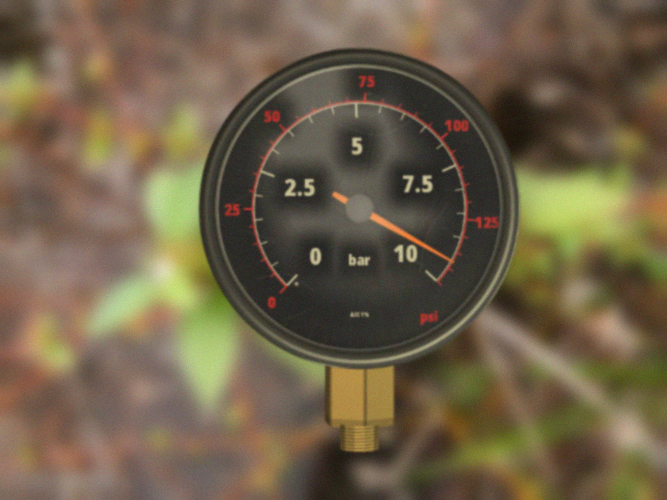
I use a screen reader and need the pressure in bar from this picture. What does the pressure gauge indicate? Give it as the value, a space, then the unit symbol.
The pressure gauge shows 9.5 bar
